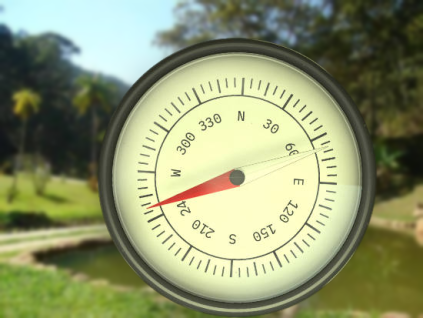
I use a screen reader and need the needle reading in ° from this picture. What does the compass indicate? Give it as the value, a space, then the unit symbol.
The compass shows 247.5 °
